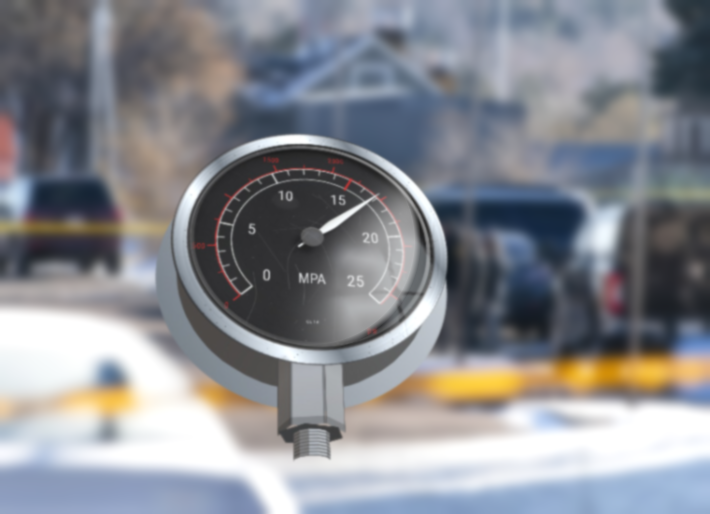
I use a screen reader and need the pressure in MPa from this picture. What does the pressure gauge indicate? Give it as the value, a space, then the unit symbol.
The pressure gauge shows 17 MPa
